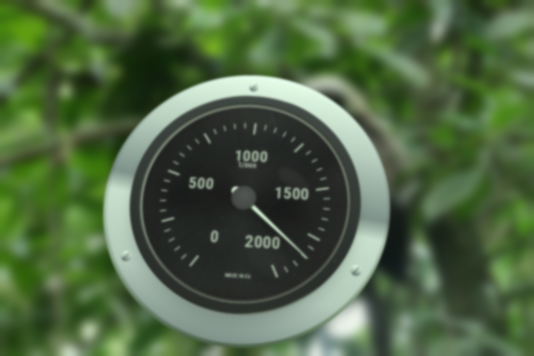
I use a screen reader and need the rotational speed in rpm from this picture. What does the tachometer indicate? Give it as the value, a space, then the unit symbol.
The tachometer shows 1850 rpm
